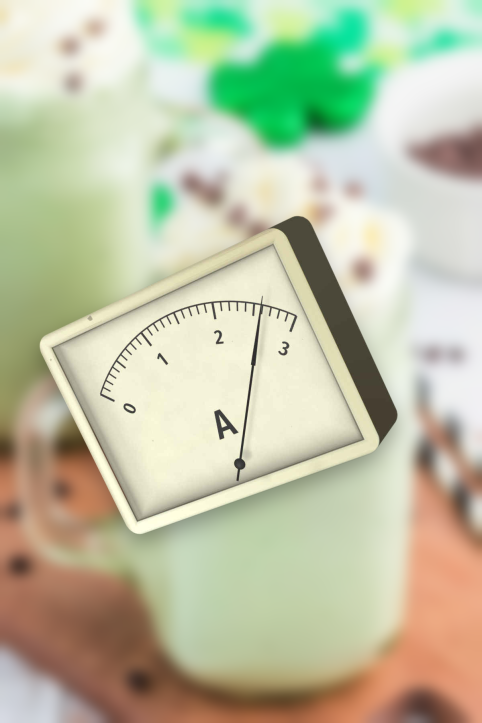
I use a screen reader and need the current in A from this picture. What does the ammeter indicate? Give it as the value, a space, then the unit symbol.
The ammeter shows 2.6 A
